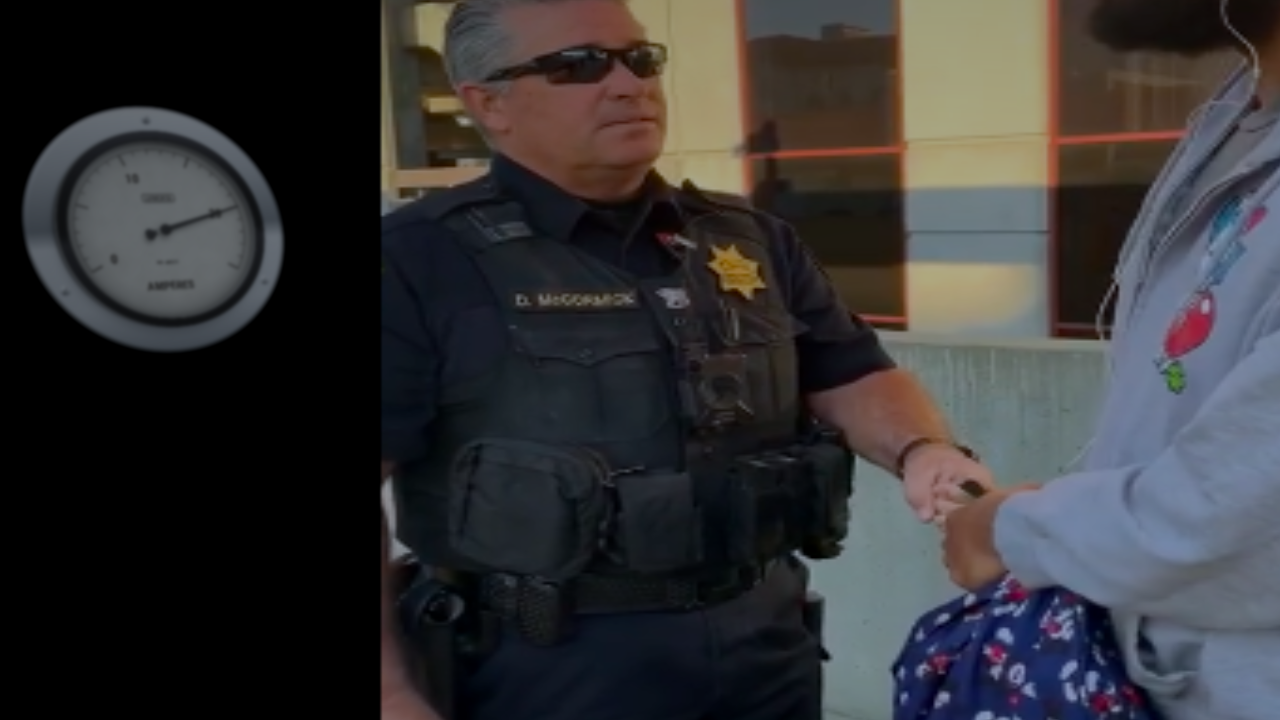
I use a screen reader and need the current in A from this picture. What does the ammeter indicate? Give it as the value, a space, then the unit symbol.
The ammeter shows 20 A
